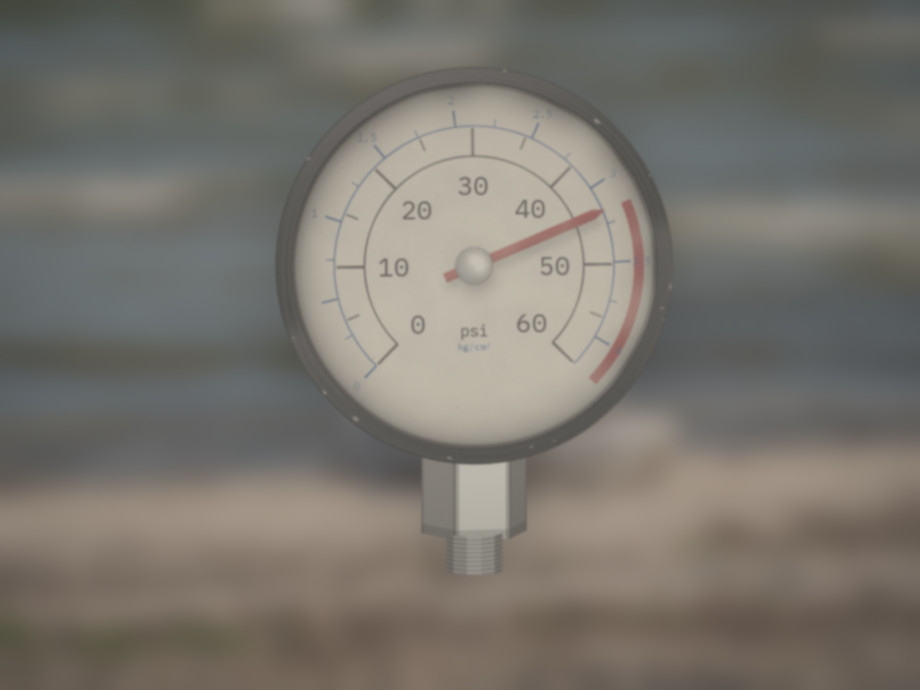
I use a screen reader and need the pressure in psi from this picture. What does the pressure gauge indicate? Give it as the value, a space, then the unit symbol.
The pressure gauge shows 45 psi
